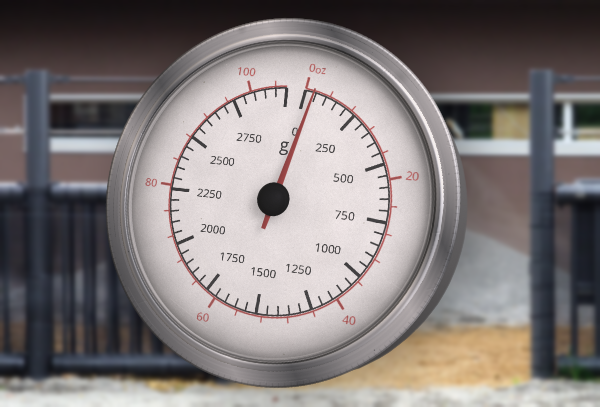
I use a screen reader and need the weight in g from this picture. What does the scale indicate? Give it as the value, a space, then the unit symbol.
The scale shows 50 g
